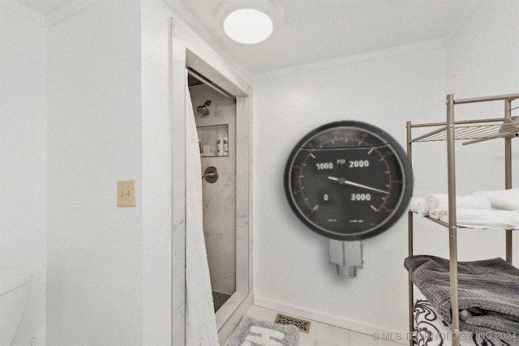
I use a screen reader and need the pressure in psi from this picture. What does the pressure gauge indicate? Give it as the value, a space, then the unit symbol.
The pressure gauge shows 2700 psi
